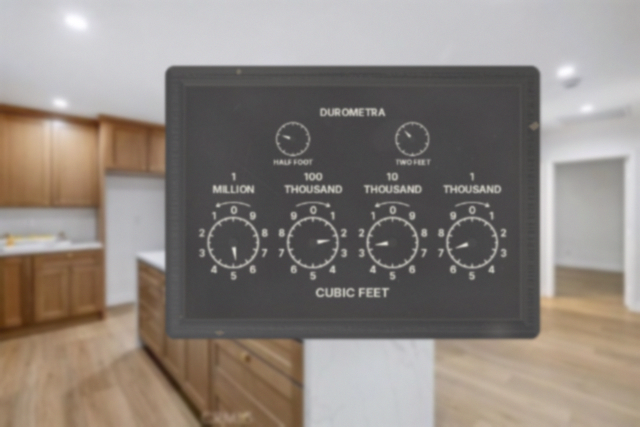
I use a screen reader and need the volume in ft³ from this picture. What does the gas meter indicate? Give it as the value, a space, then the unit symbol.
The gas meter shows 522700 ft³
